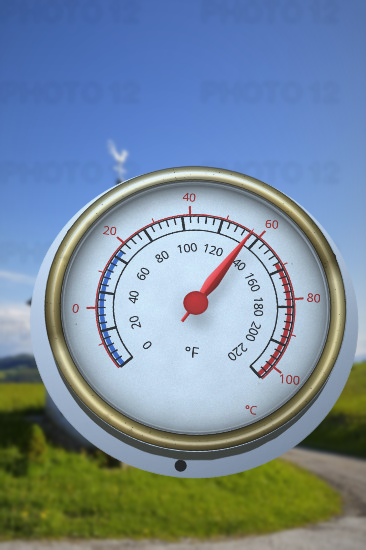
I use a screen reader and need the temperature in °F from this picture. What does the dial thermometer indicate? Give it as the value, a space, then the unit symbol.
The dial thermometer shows 136 °F
